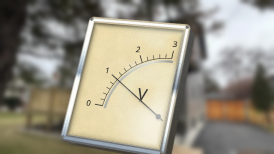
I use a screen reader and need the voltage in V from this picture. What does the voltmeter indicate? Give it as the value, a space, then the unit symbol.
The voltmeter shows 1 V
